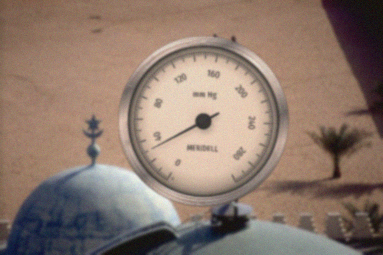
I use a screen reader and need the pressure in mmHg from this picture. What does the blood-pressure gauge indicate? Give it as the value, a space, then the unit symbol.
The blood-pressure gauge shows 30 mmHg
